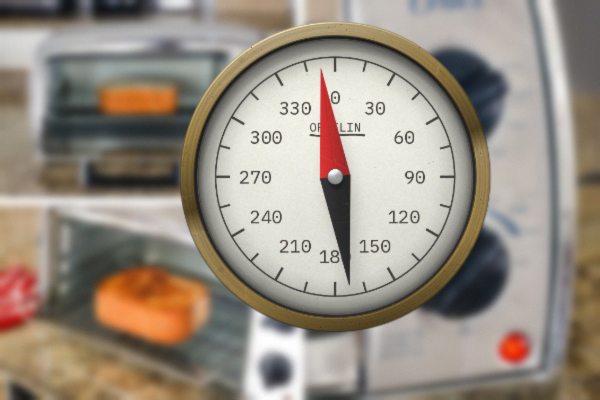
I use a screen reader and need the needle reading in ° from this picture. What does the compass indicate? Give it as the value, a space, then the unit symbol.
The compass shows 352.5 °
